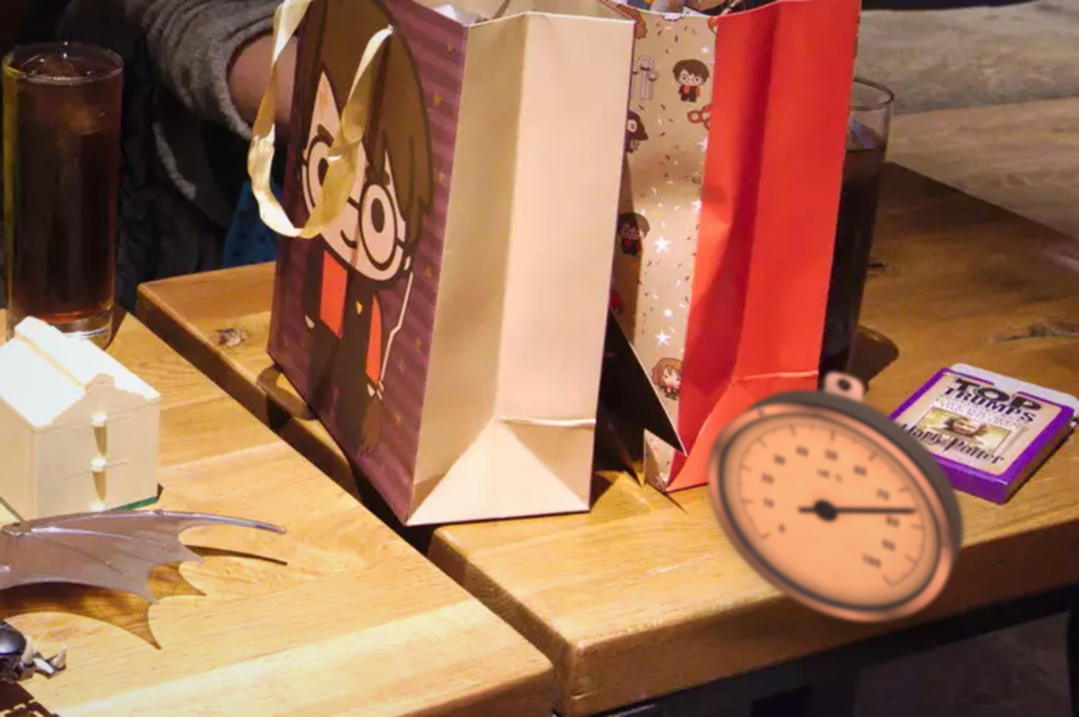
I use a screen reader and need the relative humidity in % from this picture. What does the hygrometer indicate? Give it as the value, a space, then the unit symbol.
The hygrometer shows 75 %
